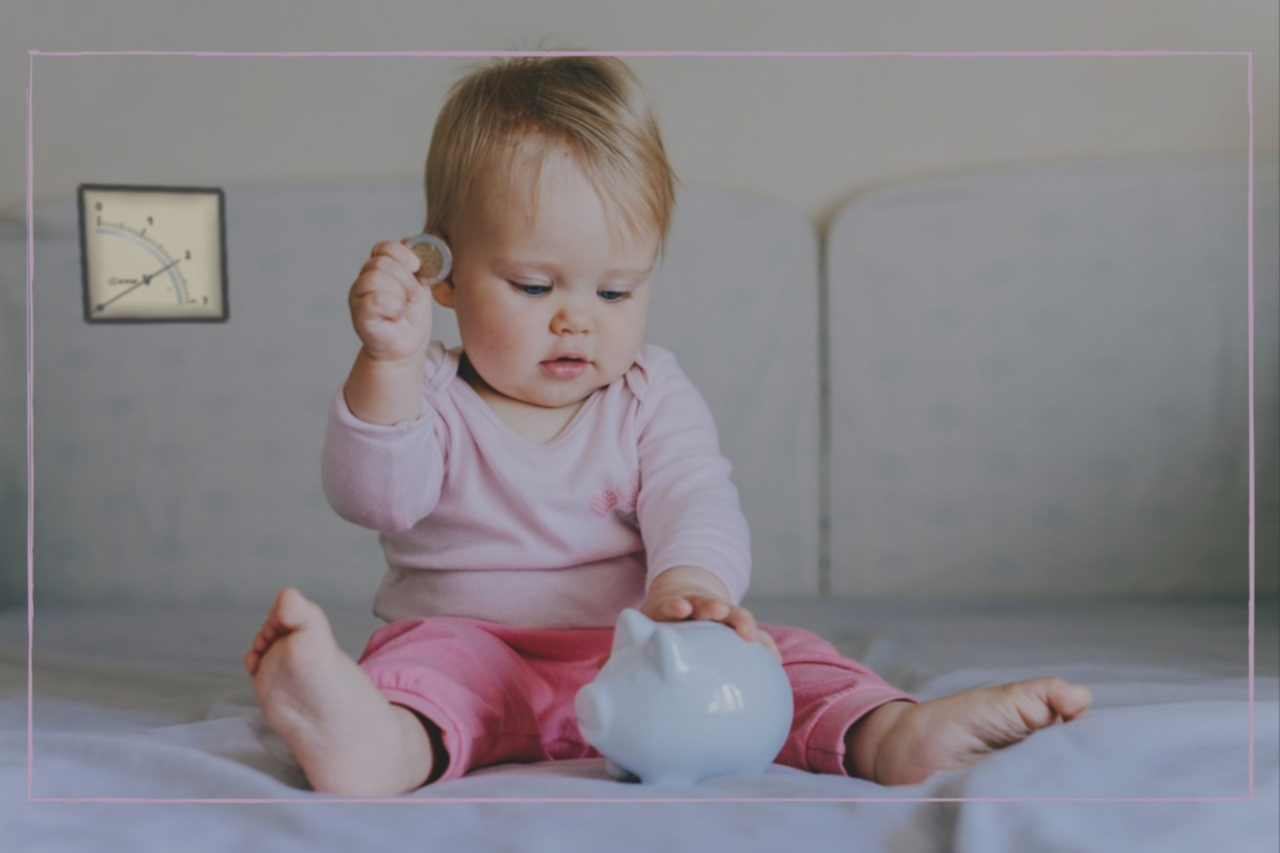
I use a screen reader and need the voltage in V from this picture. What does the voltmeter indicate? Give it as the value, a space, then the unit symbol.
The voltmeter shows 2 V
